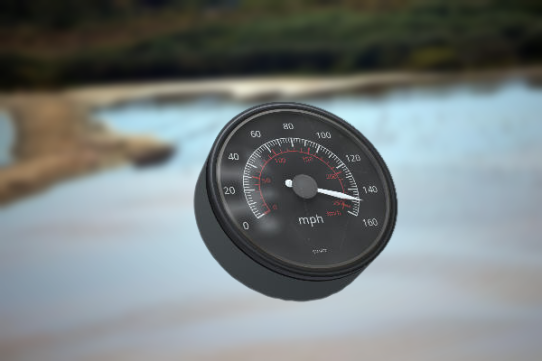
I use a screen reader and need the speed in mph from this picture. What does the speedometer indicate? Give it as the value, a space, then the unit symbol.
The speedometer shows 150 mph
